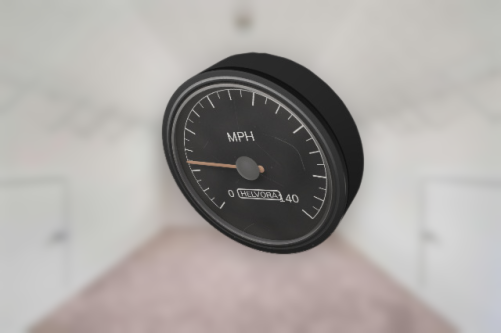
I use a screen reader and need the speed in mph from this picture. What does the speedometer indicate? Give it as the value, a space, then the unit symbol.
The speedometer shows 25 mph
